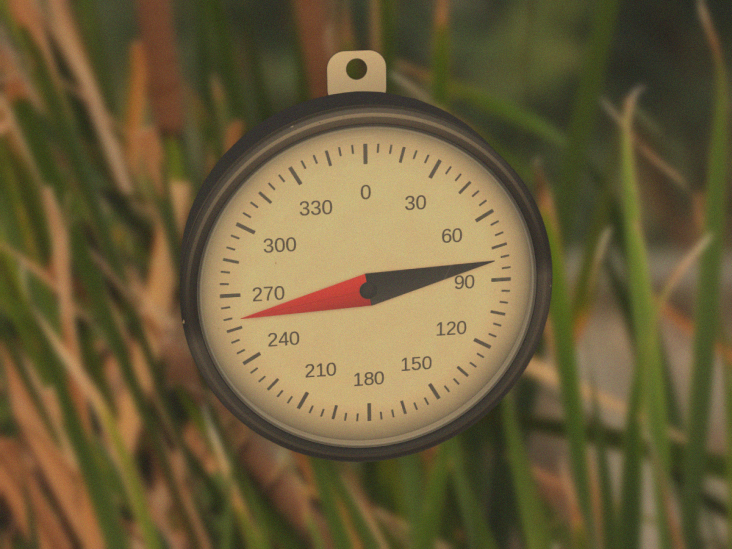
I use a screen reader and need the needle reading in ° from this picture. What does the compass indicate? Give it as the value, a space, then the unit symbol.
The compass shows 260 °
